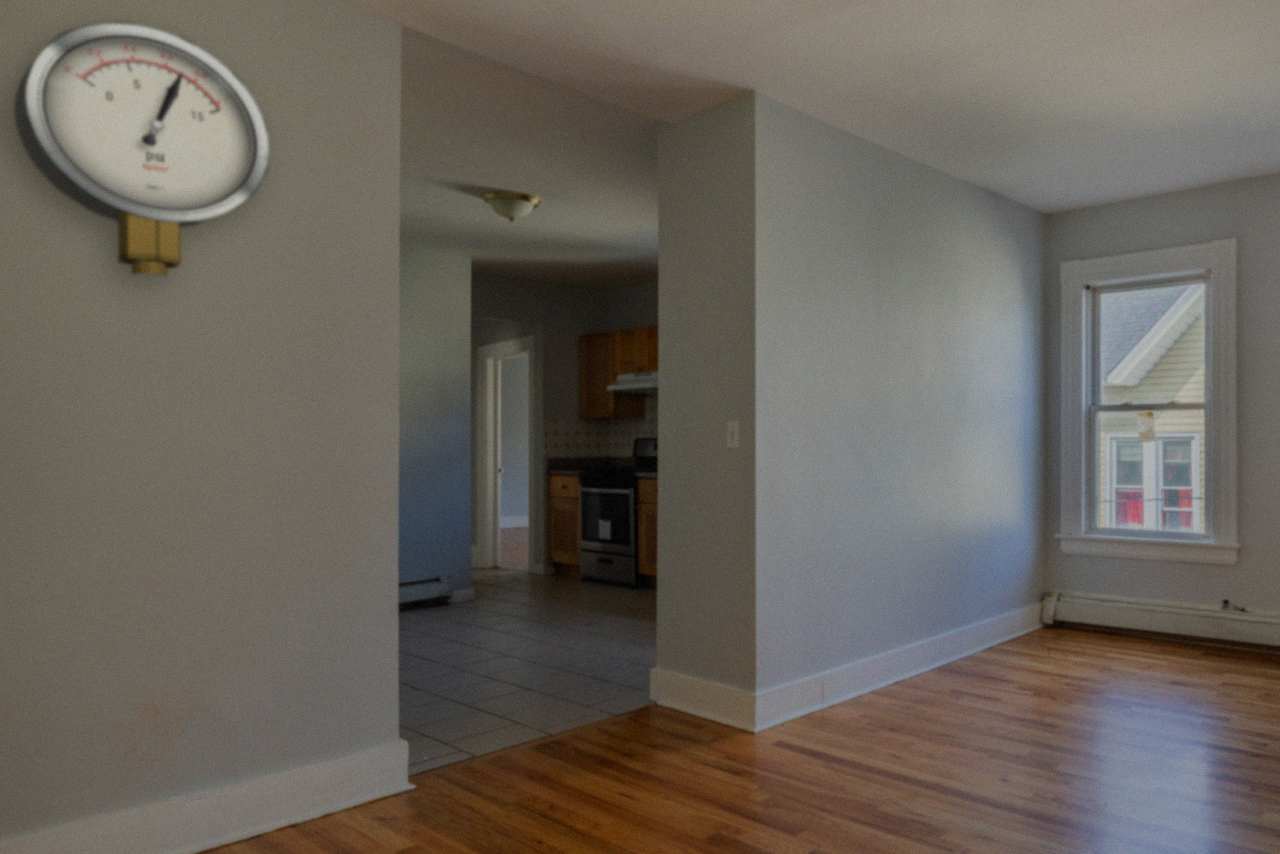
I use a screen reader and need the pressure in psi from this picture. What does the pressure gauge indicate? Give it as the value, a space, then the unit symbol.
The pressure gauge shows 10 psi
